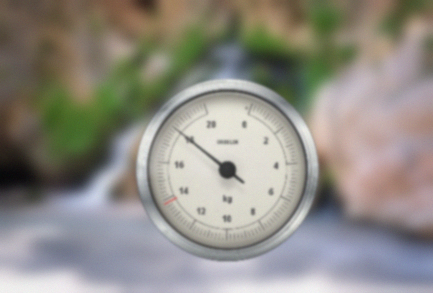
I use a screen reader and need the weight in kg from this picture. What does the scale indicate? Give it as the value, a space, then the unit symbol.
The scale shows 18 kg
